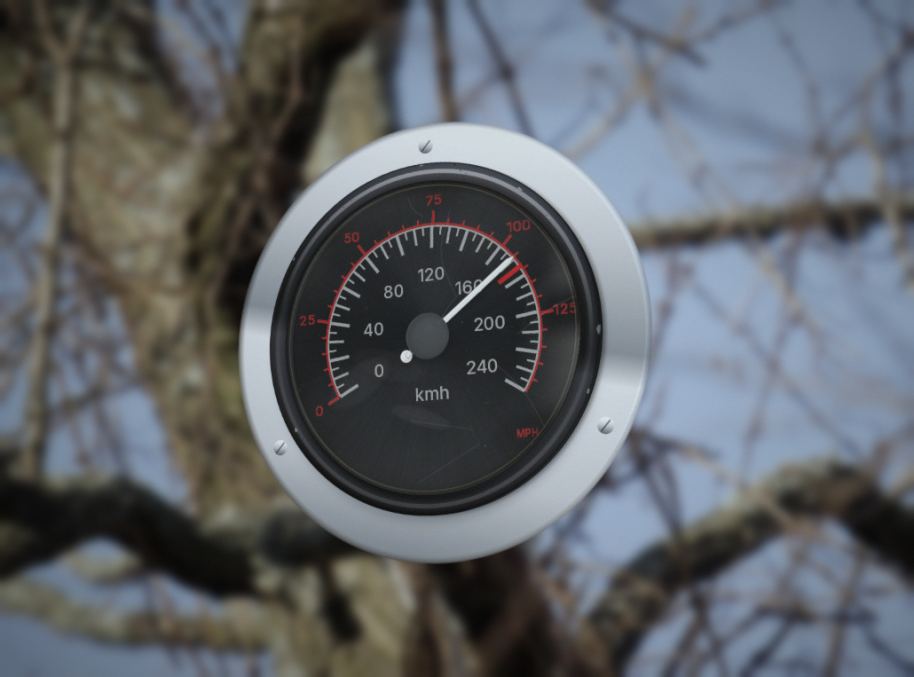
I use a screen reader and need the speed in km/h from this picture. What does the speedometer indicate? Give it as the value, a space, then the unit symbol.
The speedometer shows 170 km/h
